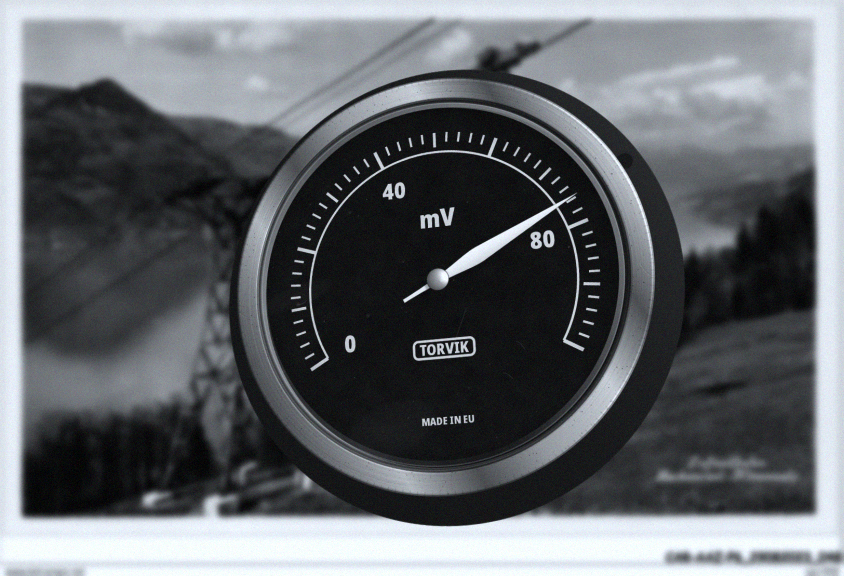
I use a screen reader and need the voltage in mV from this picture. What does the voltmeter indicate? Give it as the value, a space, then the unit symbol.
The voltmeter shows 76 mV
